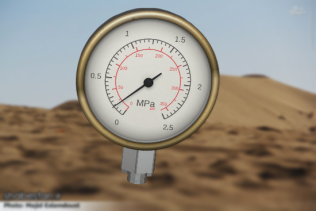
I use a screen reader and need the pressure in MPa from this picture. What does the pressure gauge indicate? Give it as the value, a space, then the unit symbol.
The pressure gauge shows 0.15 MPa
